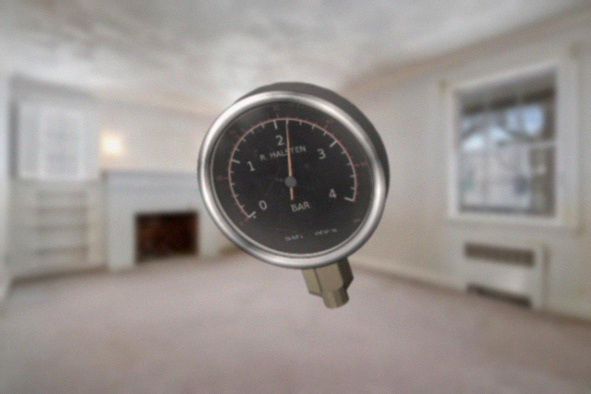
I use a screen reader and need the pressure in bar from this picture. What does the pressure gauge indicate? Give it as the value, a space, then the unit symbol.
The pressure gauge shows 2.2 bar
